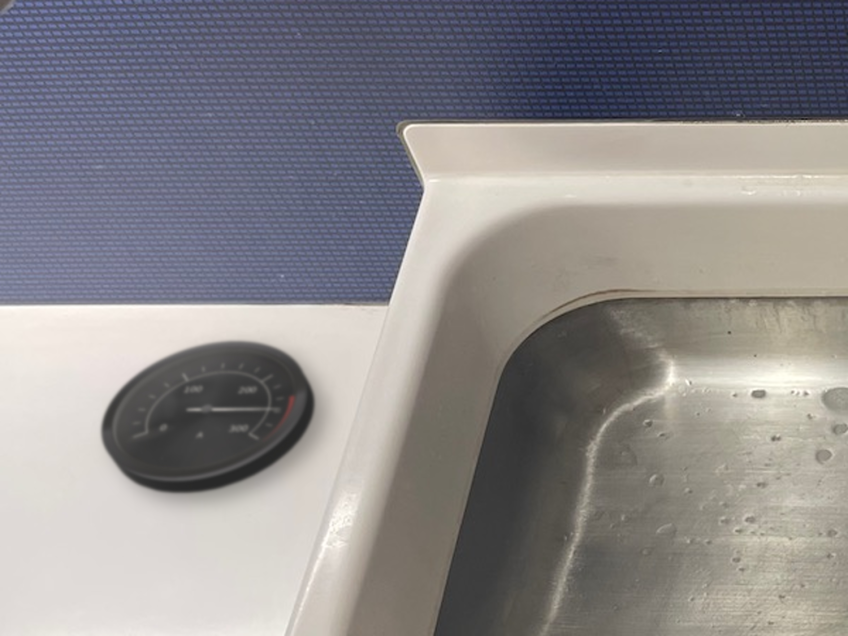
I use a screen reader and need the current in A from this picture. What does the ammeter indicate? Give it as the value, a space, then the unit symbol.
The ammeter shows 260 A
